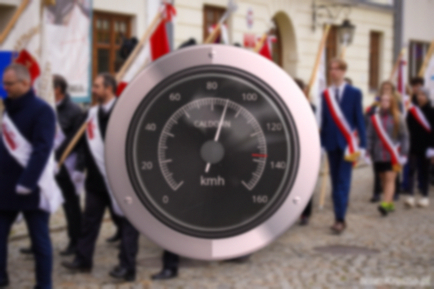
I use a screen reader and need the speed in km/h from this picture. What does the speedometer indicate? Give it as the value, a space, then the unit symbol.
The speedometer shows 90 km/h
